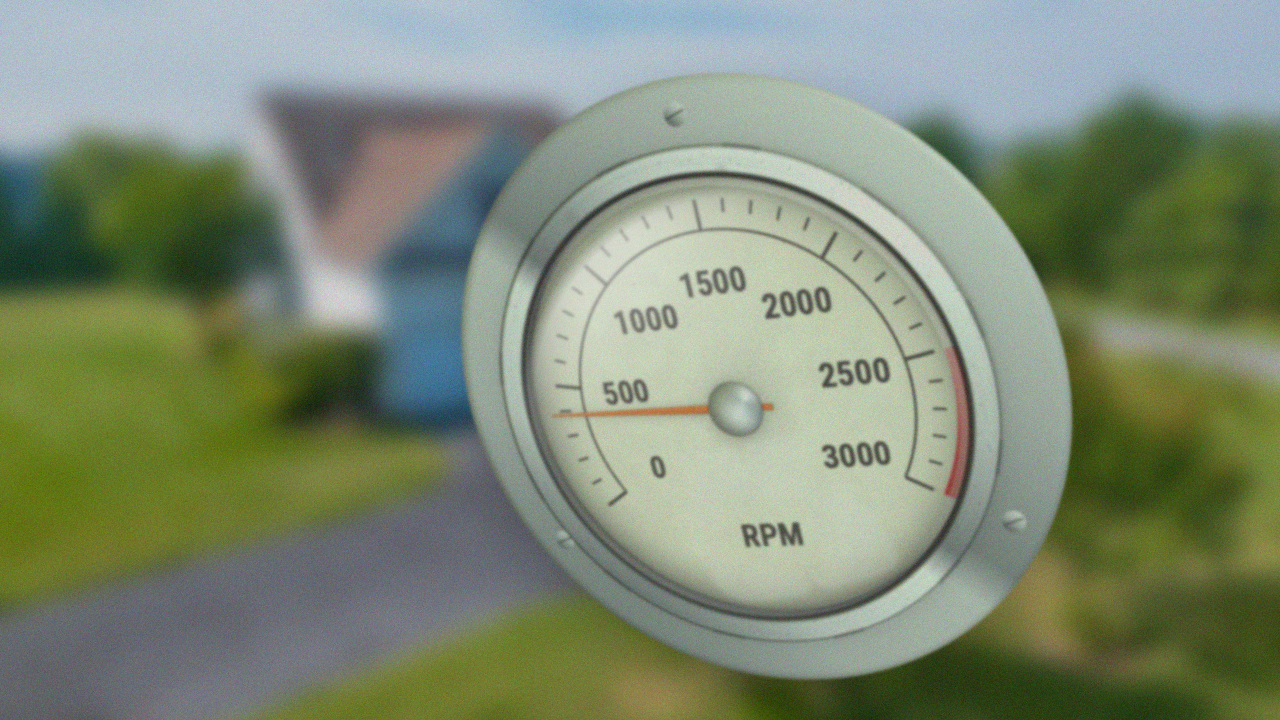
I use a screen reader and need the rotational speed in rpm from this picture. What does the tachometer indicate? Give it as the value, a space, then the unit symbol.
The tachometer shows 400 rpm
